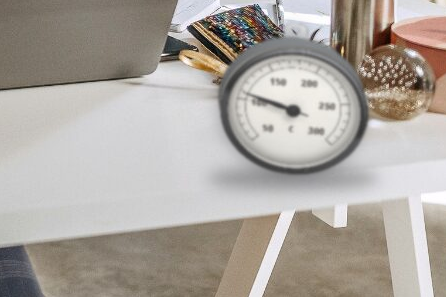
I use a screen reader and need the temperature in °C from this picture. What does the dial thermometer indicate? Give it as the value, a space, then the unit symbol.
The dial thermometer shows 110 °C
